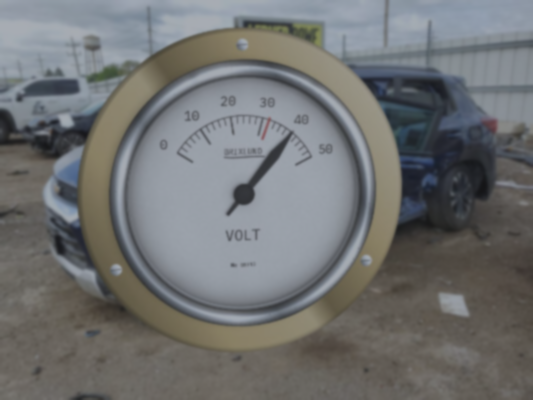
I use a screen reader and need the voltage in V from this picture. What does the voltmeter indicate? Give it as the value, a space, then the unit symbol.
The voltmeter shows 40 V
